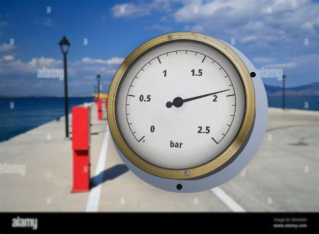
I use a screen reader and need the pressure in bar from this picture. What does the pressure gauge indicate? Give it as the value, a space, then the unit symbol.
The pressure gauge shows 1.95 bar
